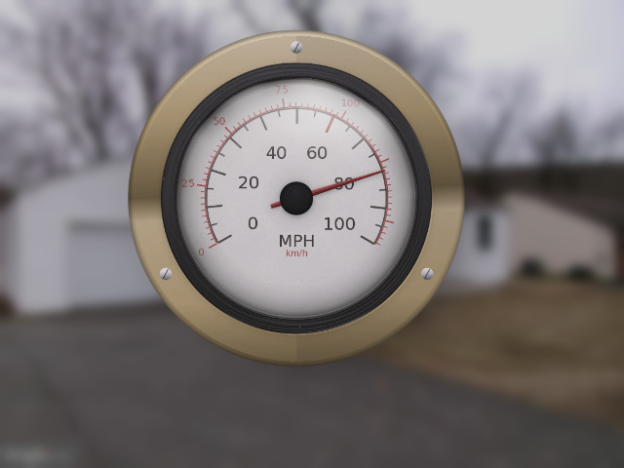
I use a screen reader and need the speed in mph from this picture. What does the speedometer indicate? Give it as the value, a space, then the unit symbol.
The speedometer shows 80 mph
